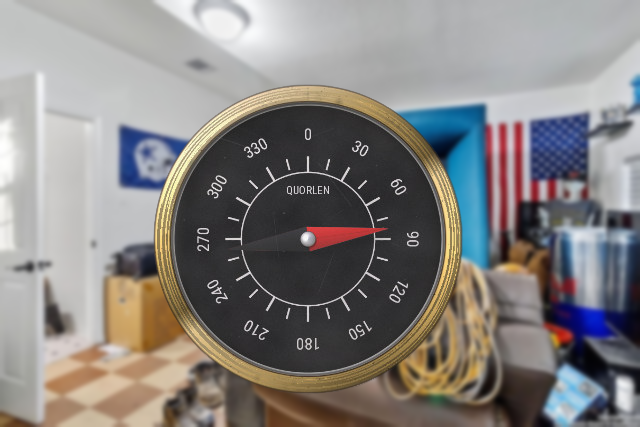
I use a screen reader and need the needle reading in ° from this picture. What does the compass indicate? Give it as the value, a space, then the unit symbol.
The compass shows 82.5 °
